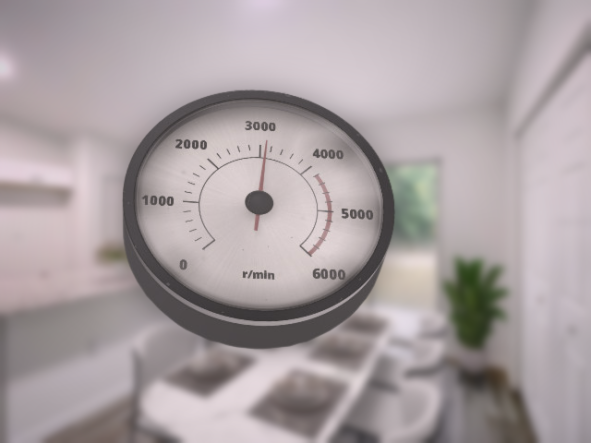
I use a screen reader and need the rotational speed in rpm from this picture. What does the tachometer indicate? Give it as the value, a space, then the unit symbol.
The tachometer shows 3100 rpm
